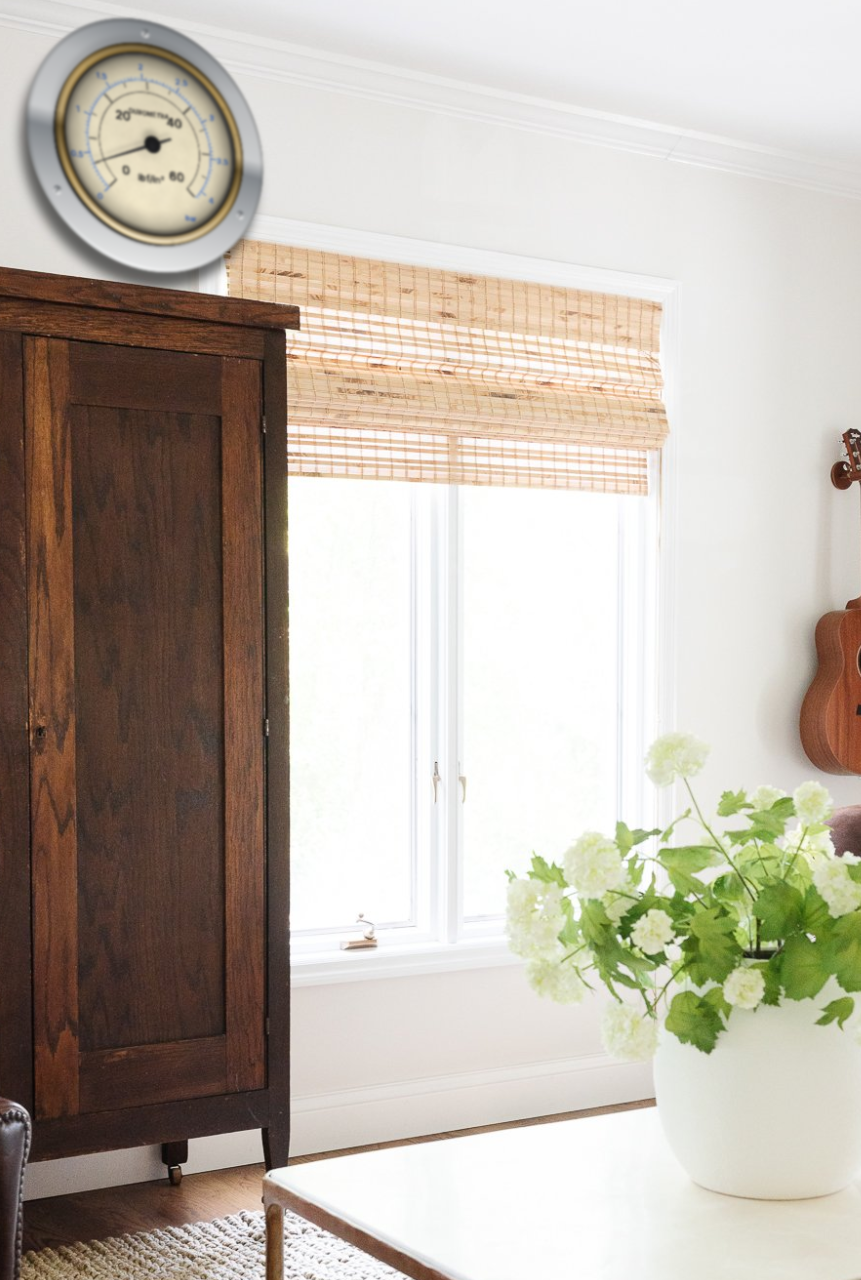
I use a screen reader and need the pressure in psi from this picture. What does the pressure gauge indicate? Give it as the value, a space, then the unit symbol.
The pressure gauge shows 5 psi
